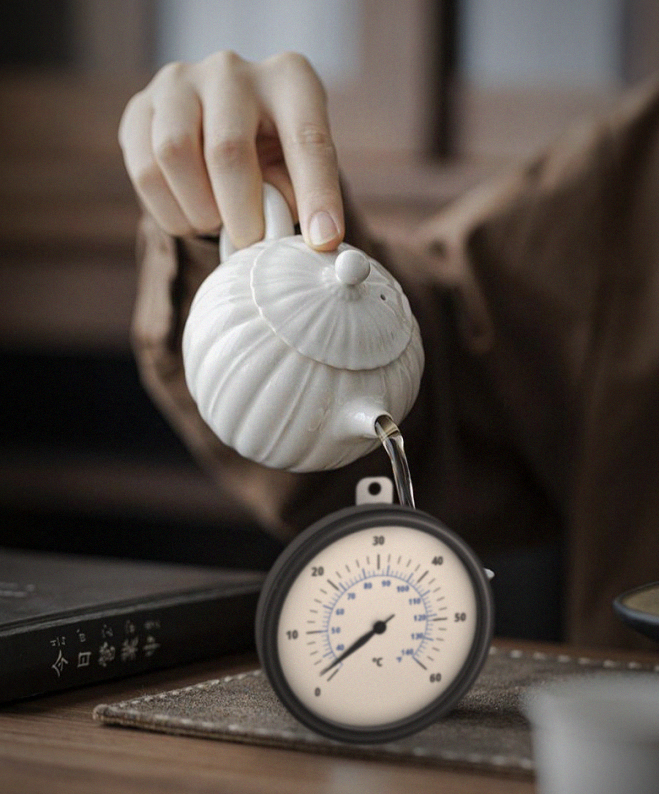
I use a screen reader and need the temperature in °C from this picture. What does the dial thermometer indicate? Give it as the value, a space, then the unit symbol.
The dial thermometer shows 2 °C
